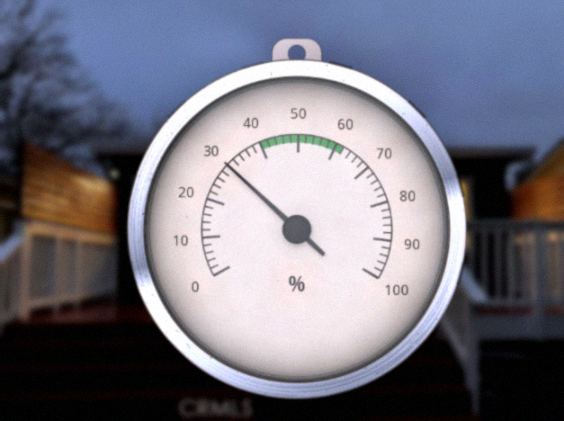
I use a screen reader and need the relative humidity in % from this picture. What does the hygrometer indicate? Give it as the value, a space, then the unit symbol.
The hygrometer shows 30 %
